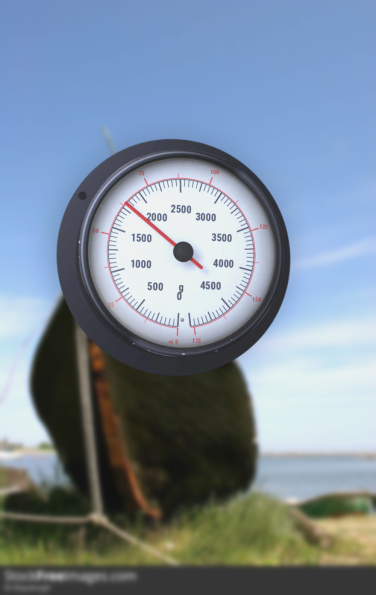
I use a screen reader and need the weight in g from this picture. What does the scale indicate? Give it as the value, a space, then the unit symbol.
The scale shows 1800 g
